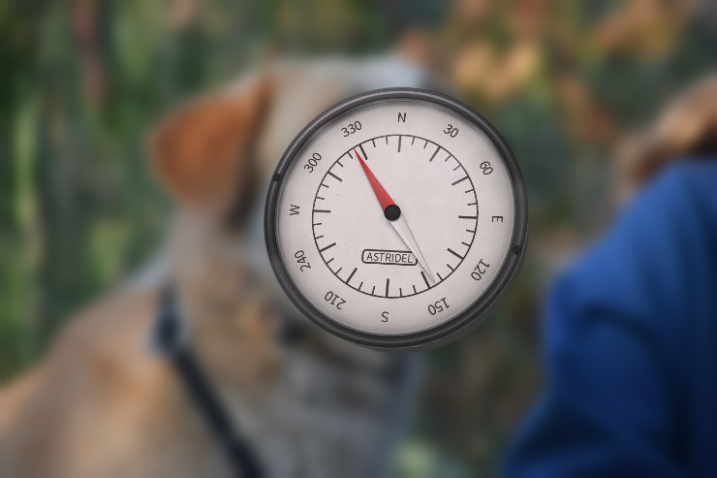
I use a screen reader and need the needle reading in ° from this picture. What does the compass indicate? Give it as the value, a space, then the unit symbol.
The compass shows 325 °
